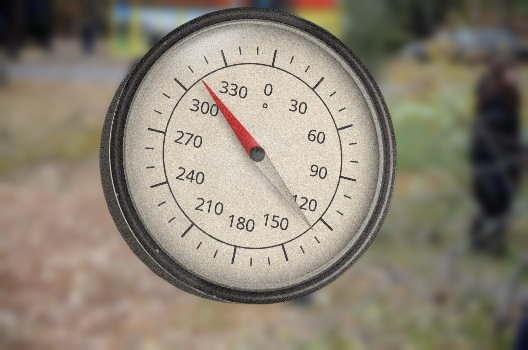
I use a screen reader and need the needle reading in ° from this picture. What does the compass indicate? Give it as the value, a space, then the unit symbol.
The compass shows 310 °
